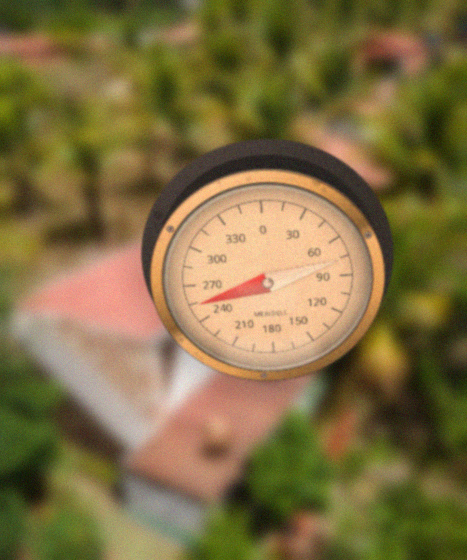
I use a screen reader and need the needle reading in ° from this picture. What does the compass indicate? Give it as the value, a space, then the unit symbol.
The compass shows 255 °
